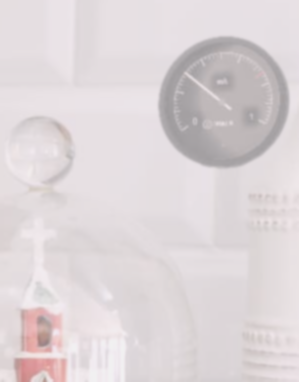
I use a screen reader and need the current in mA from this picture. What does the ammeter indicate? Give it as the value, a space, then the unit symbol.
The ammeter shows 0.3 mA
